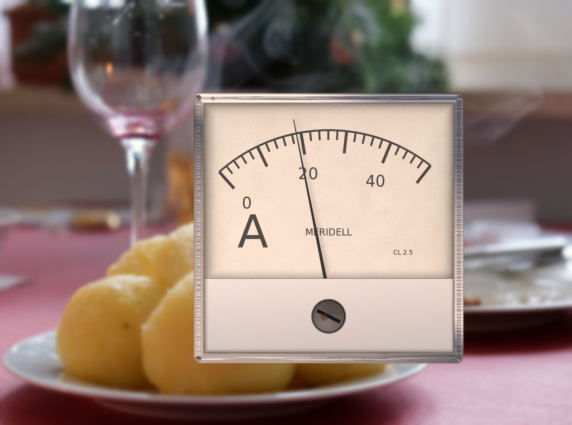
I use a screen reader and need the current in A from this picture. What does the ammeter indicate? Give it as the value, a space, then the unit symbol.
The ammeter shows 19 A
